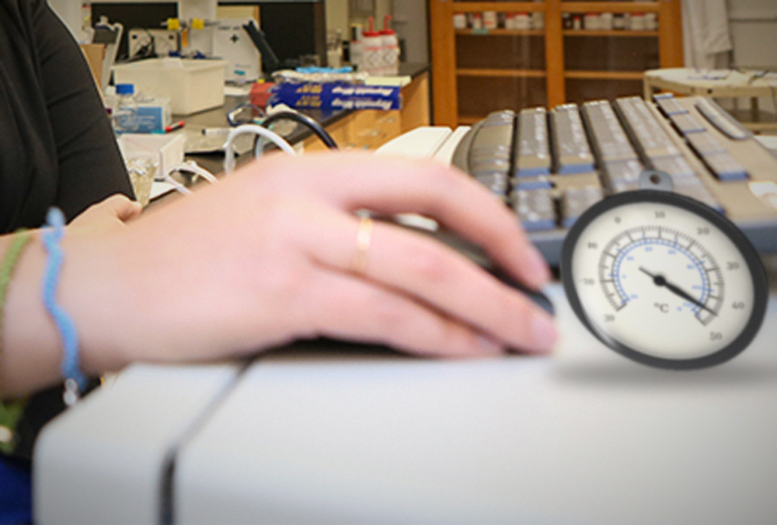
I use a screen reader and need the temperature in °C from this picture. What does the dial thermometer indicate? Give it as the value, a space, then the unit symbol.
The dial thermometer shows 45 °C
